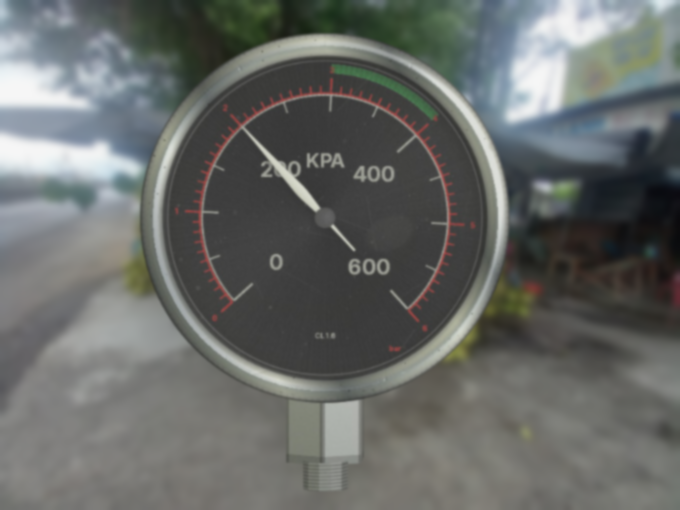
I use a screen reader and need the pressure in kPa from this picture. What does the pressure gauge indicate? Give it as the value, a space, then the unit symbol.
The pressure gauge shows 200 kPa
